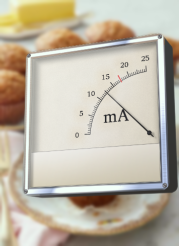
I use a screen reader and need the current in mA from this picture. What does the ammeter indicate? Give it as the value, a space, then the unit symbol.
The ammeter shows 12.5 mA
